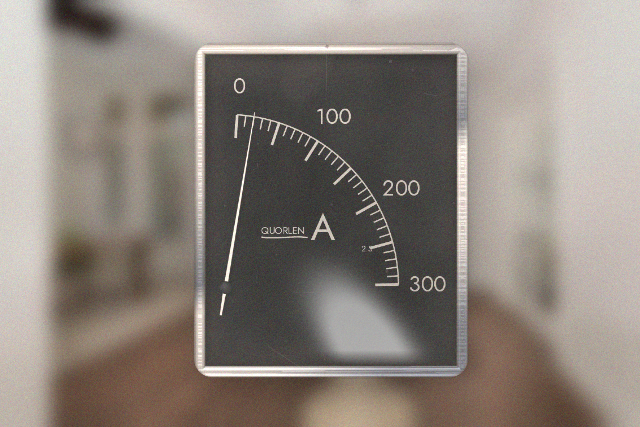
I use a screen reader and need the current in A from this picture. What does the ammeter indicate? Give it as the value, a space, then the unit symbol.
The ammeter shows 20 A
